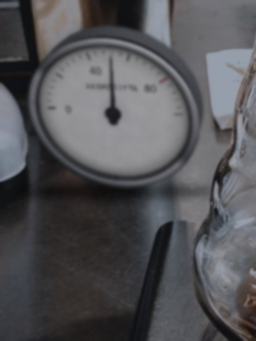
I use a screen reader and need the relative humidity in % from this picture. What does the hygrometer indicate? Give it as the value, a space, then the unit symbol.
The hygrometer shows 52 %
